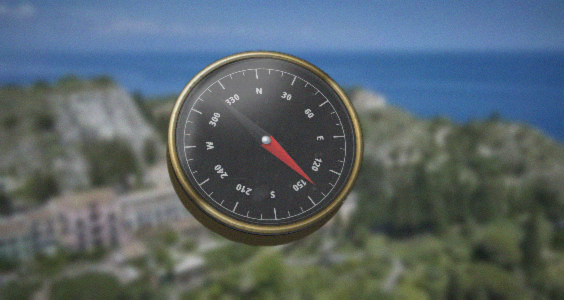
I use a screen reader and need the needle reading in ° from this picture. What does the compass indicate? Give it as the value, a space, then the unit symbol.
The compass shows 140 °
